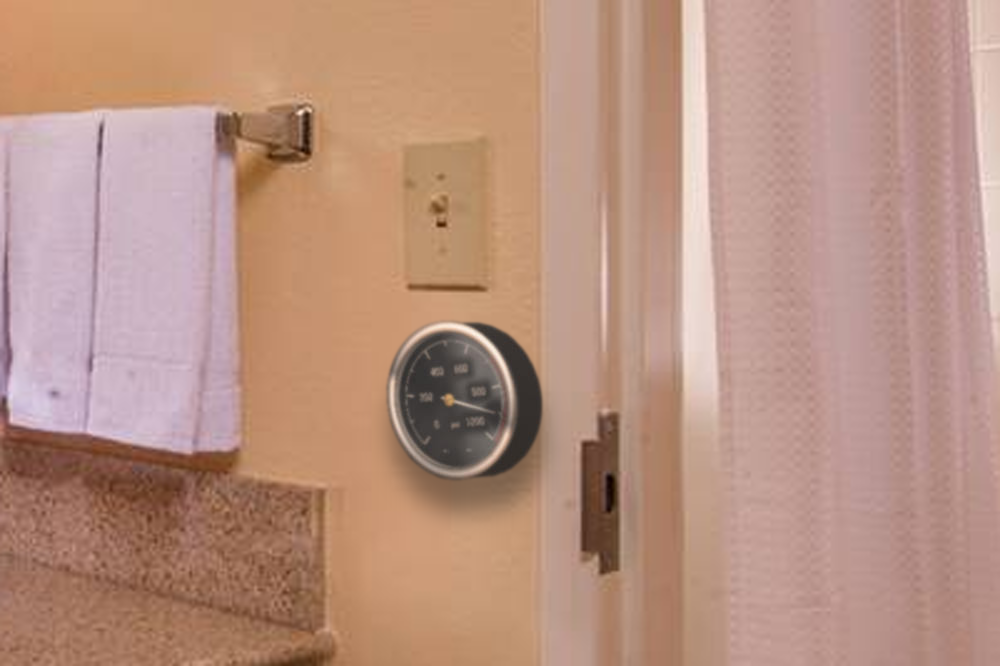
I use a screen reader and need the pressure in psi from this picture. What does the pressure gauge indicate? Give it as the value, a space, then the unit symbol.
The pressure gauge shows 900 psi
